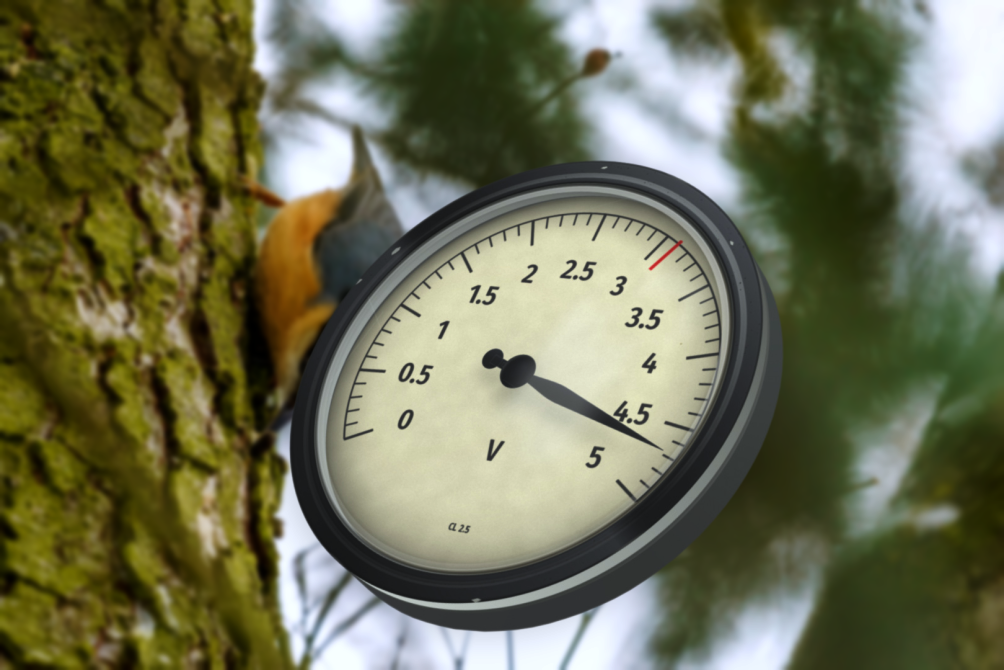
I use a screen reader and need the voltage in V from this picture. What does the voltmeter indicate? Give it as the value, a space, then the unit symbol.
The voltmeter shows 4.7 V
